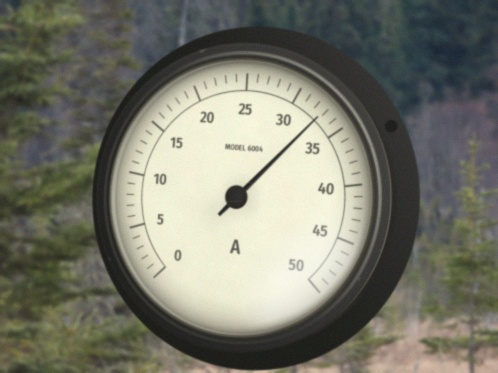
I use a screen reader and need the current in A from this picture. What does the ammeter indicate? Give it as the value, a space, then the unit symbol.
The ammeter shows 33 A
